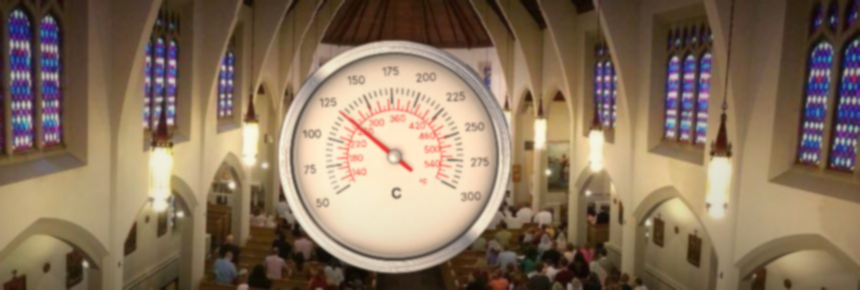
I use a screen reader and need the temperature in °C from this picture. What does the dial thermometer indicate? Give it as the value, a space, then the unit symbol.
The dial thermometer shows 125 °C
